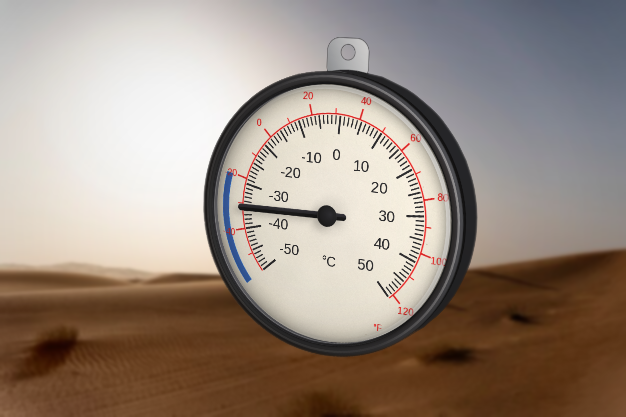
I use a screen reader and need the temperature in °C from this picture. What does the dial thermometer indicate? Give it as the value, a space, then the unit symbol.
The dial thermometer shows -35 °C
